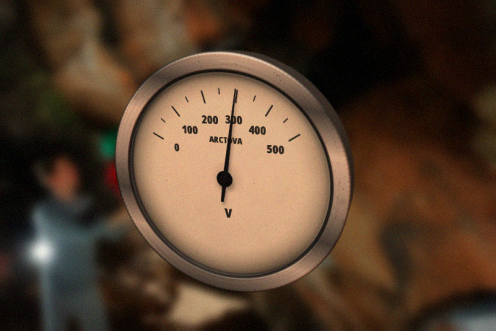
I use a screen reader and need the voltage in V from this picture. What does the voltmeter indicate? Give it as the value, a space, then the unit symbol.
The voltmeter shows 300 V
